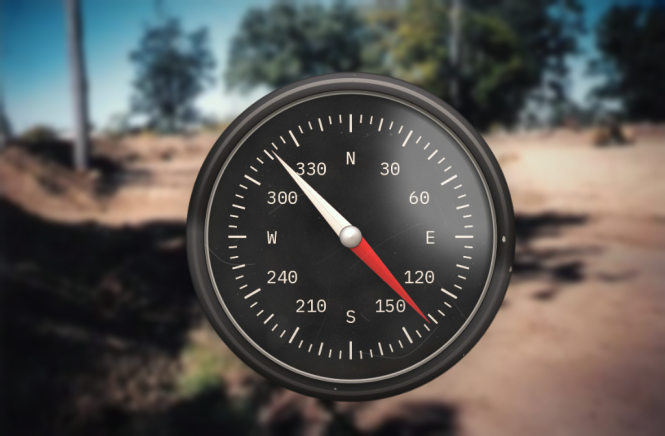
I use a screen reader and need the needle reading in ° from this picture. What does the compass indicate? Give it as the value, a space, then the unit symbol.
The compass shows 137.5 °
